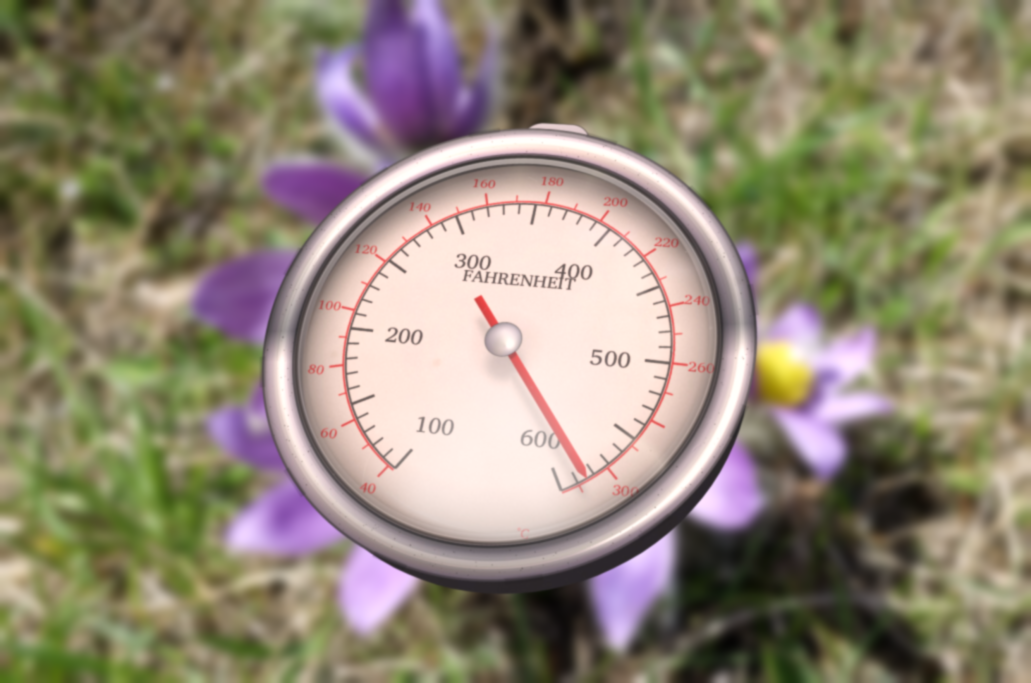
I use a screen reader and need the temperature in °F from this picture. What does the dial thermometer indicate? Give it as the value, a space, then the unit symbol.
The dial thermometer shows 585 °F
